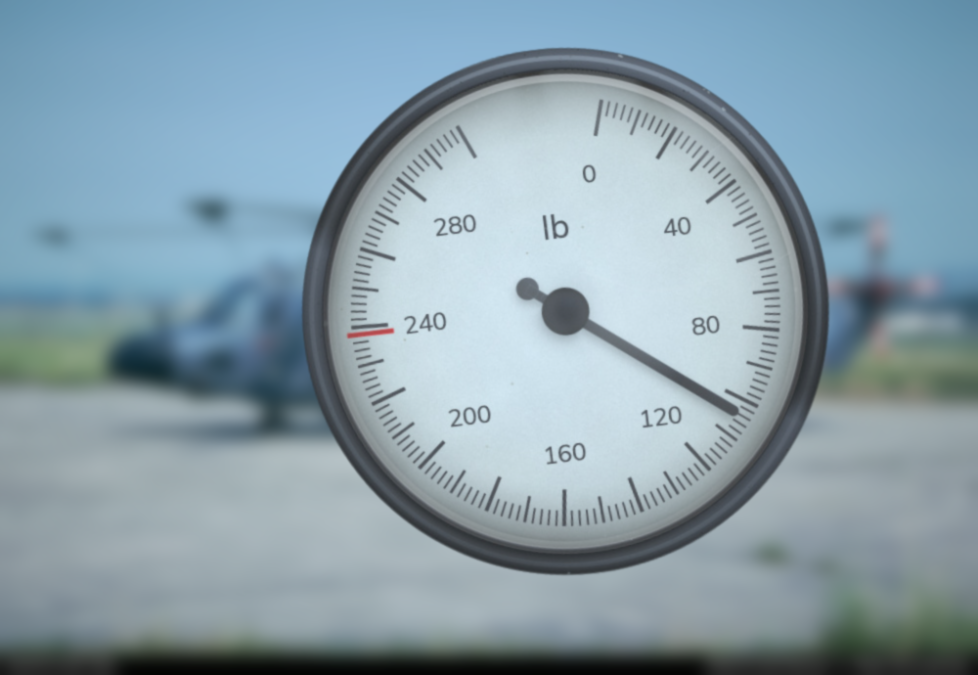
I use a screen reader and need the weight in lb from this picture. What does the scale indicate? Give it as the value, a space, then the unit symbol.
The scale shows 104 lb
